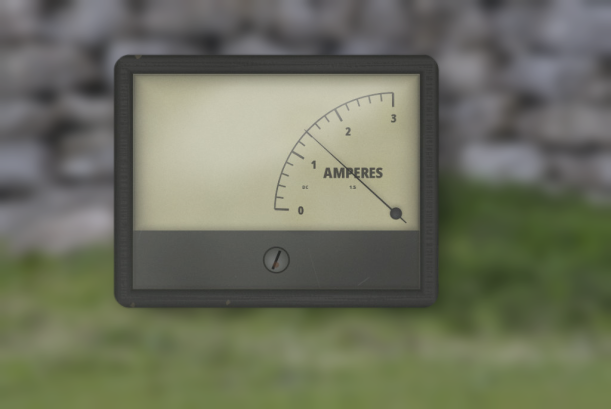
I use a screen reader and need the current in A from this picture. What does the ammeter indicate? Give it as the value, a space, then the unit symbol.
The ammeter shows 1.4 A
